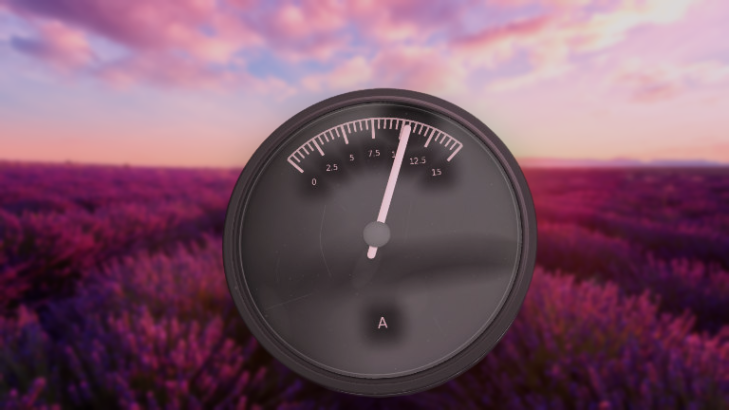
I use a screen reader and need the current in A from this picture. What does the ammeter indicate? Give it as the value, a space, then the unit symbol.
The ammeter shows 10.5 A
